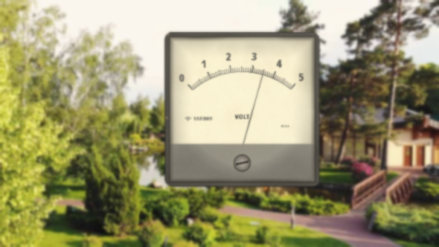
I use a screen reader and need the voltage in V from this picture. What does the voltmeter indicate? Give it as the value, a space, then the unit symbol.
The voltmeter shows 3.5 V
